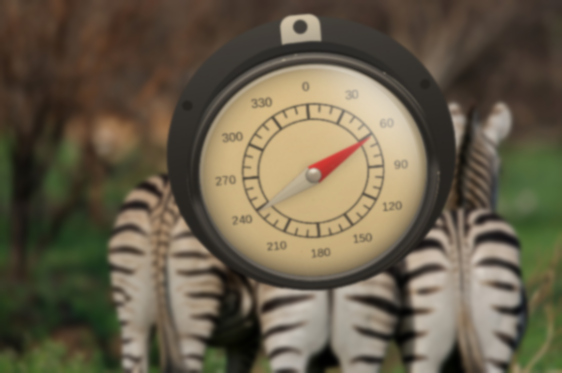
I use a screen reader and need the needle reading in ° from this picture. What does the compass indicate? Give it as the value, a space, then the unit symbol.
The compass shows 60 °
